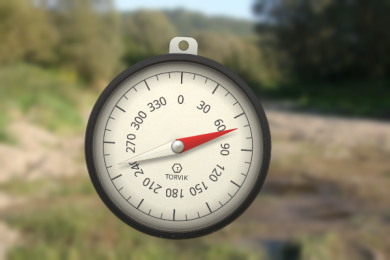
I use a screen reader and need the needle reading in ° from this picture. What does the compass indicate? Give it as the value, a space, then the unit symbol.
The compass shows 70 °
